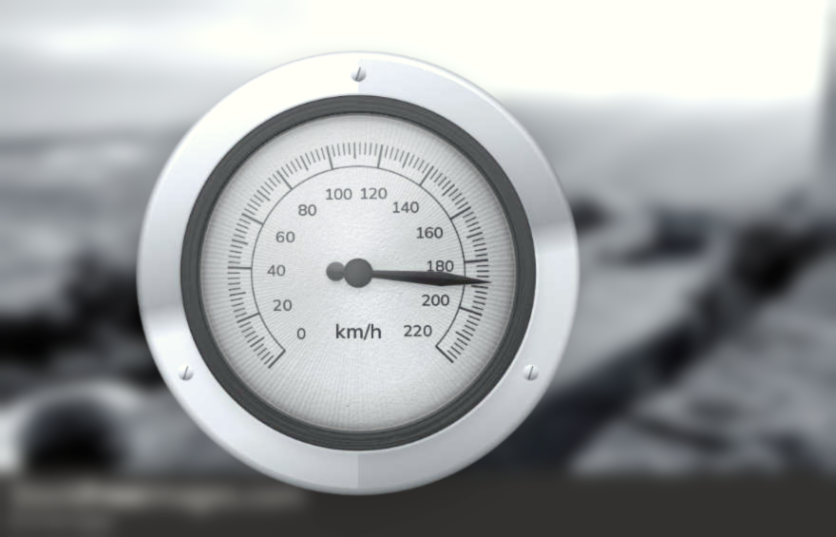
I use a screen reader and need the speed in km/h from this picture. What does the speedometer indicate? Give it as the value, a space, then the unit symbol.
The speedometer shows 188 km/h
